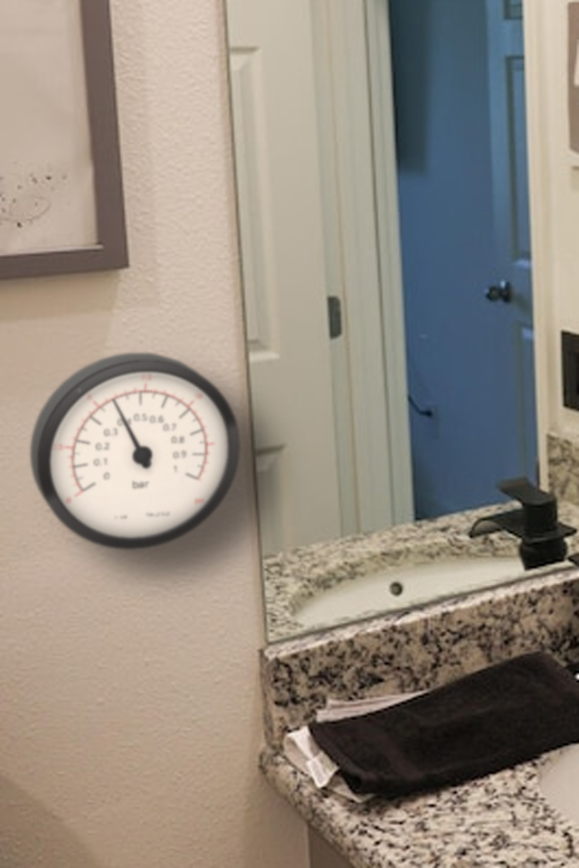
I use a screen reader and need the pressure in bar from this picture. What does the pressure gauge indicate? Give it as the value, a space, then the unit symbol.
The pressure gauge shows 0.4 bar
